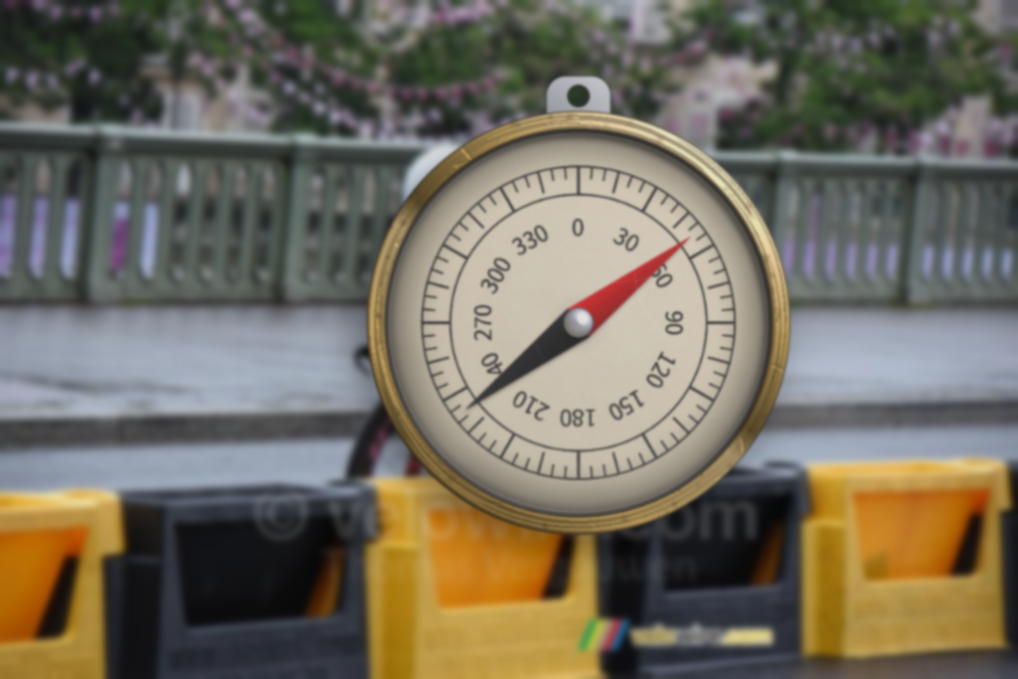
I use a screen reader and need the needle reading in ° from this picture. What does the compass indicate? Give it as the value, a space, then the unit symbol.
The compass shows 52.5 °
